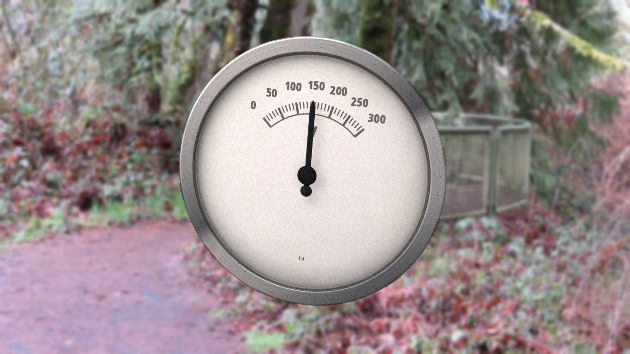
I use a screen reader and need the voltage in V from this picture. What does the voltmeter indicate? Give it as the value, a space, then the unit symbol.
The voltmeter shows 150 V
